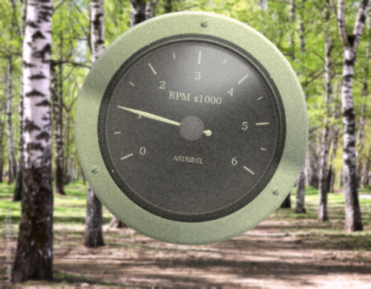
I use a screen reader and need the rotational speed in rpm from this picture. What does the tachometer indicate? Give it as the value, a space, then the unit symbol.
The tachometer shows 1000 rpm
